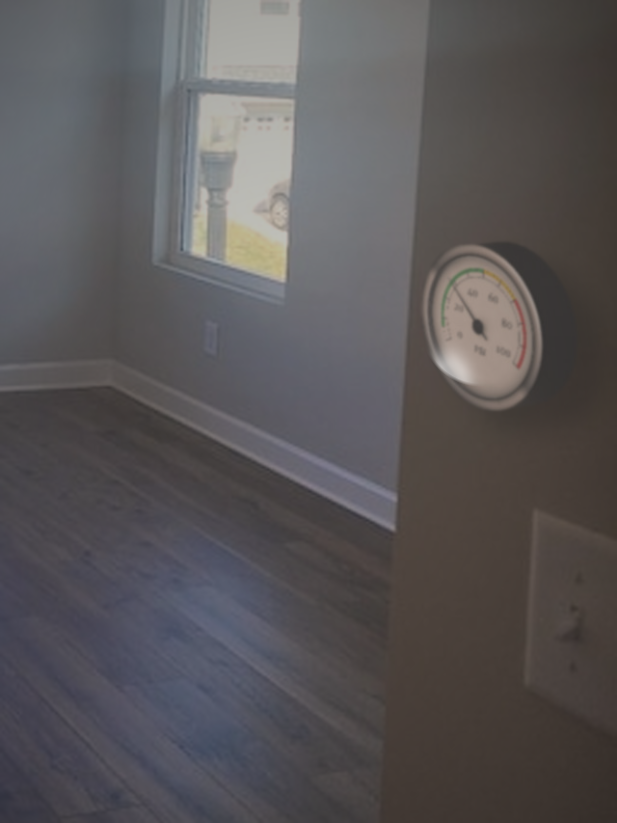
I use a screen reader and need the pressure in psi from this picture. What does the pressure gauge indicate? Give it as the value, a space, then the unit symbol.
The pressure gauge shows 30 psi
